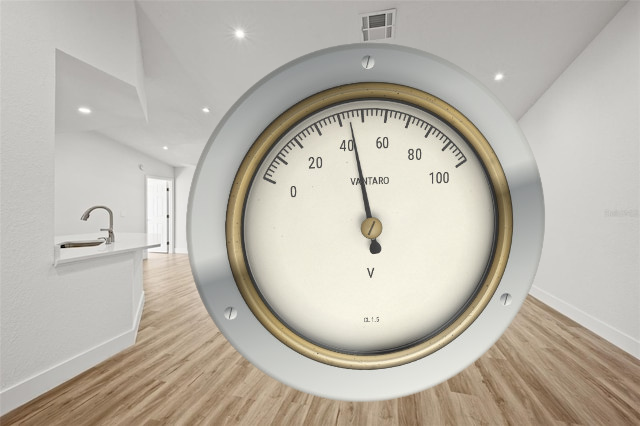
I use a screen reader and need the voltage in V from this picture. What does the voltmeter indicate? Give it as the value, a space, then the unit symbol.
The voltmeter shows 44 V
